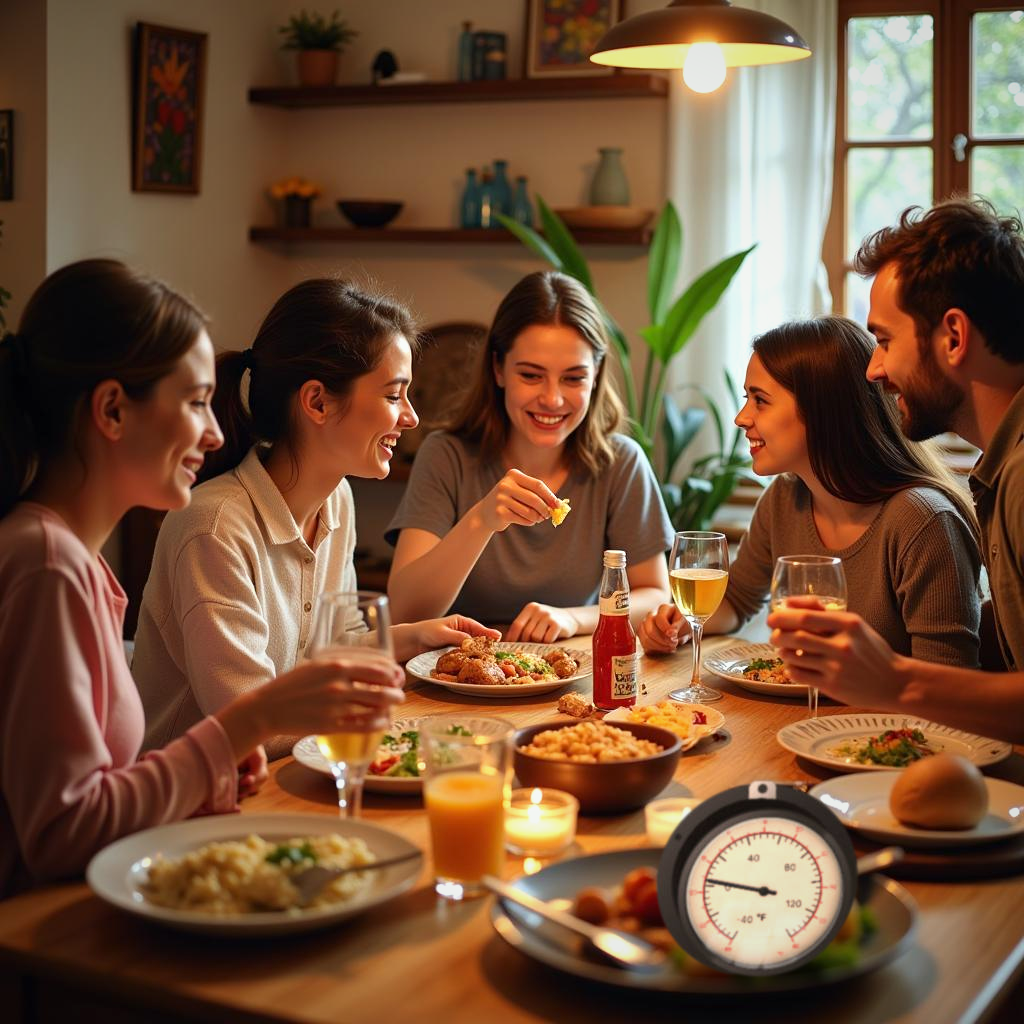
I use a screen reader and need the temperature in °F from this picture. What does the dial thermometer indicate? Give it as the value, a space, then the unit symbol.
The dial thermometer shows 4 °F
